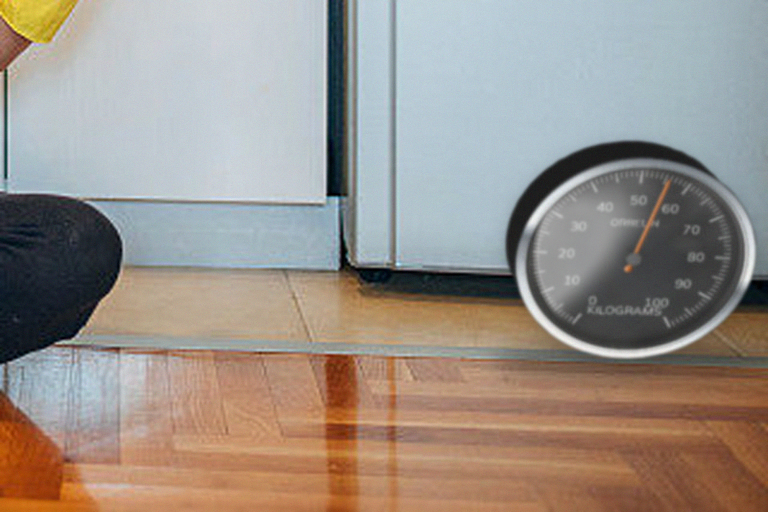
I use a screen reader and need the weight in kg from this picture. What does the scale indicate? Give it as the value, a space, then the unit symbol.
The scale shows 55 kg
